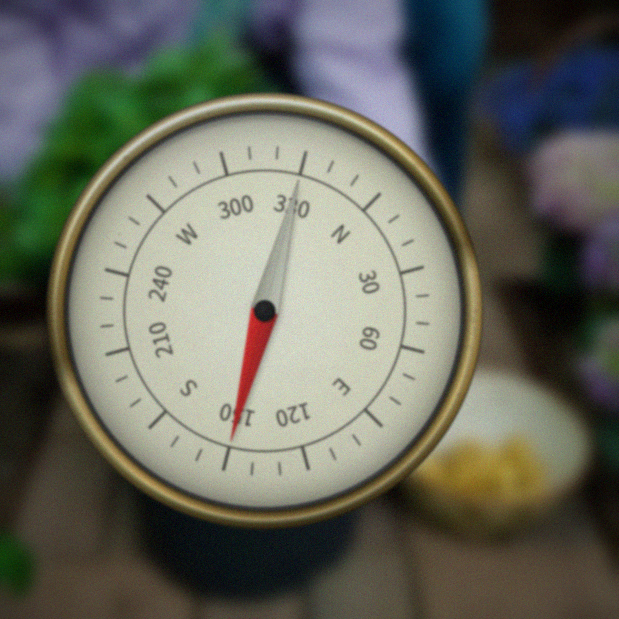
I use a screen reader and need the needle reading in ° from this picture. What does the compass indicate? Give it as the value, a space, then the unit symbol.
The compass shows 150 °
